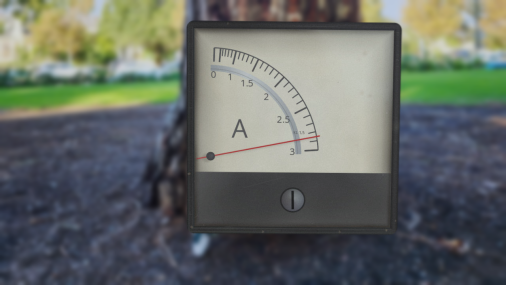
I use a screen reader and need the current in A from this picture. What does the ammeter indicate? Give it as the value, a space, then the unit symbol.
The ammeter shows 2.85 A
